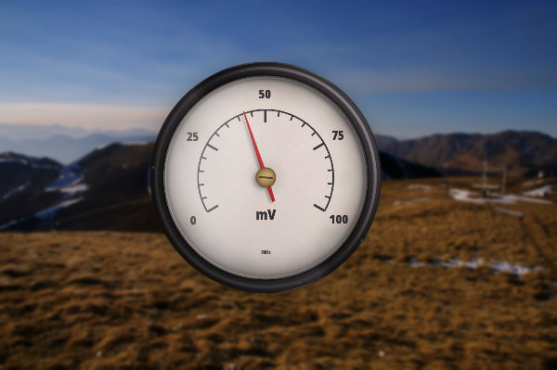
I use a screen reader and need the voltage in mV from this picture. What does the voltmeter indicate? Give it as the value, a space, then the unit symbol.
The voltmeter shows 42.5 mV
